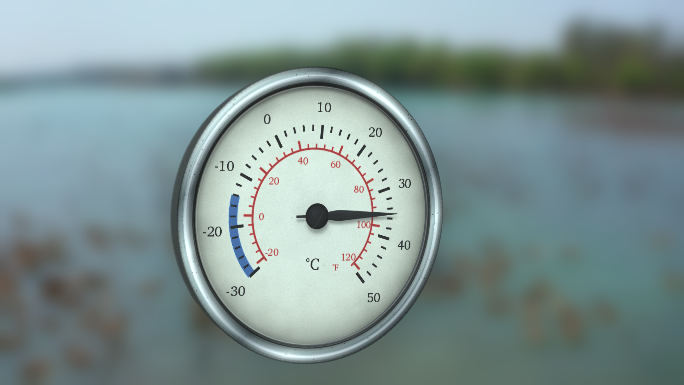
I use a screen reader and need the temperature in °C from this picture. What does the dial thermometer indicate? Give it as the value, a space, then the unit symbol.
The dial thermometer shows 35 °C
